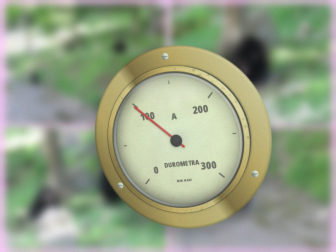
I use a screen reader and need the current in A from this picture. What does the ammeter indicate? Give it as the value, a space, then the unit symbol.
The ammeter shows 100 A
